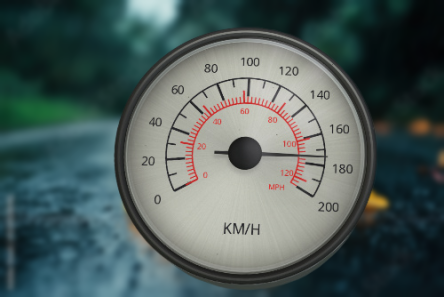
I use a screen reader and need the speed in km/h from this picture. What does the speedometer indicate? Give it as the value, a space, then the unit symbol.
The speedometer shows 175 km/h
